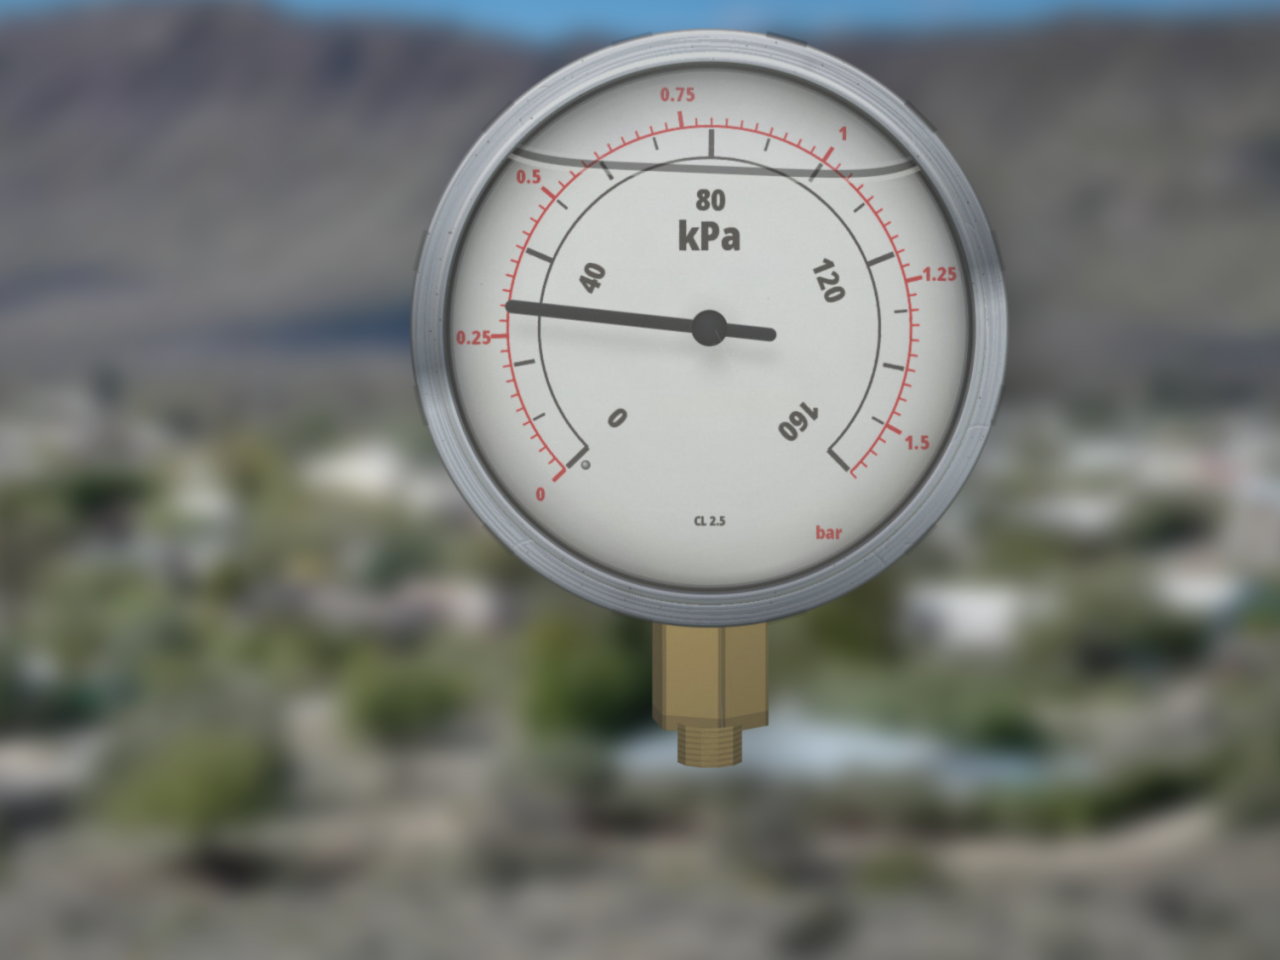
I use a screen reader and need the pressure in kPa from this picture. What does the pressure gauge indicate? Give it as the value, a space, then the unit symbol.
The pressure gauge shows 30 kPa
